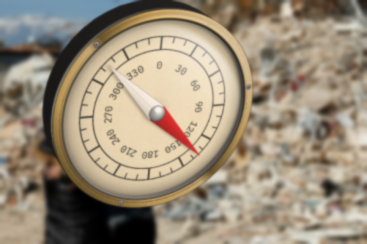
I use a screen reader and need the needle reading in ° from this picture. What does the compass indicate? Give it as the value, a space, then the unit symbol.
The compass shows 135 °
